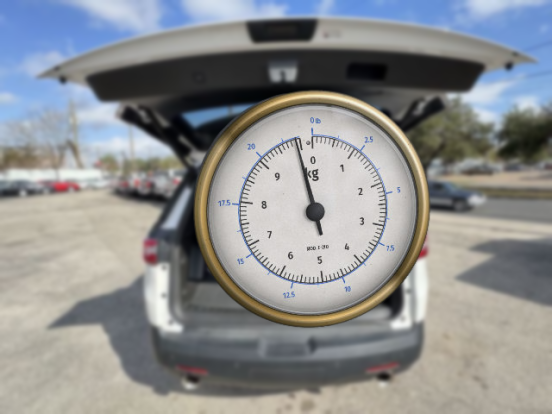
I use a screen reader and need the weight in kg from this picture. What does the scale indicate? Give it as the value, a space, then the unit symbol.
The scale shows 9.9 kg
